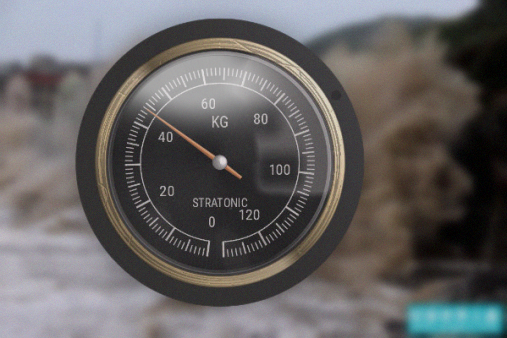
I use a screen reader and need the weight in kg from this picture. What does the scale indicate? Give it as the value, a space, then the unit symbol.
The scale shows 44 kg
